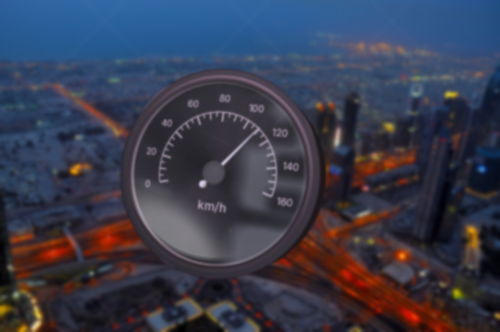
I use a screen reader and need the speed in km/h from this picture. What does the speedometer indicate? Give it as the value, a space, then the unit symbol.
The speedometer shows 110 km/h
